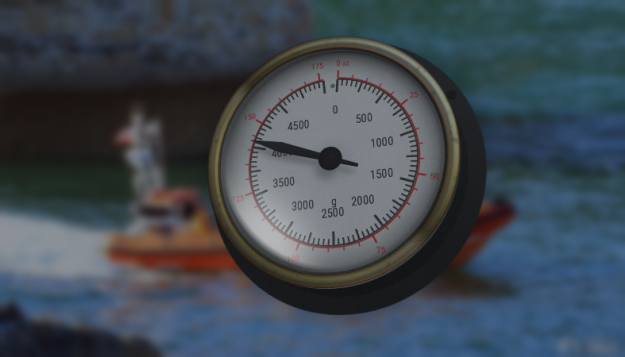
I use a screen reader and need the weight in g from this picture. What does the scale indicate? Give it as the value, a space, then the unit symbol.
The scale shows 4050 g
